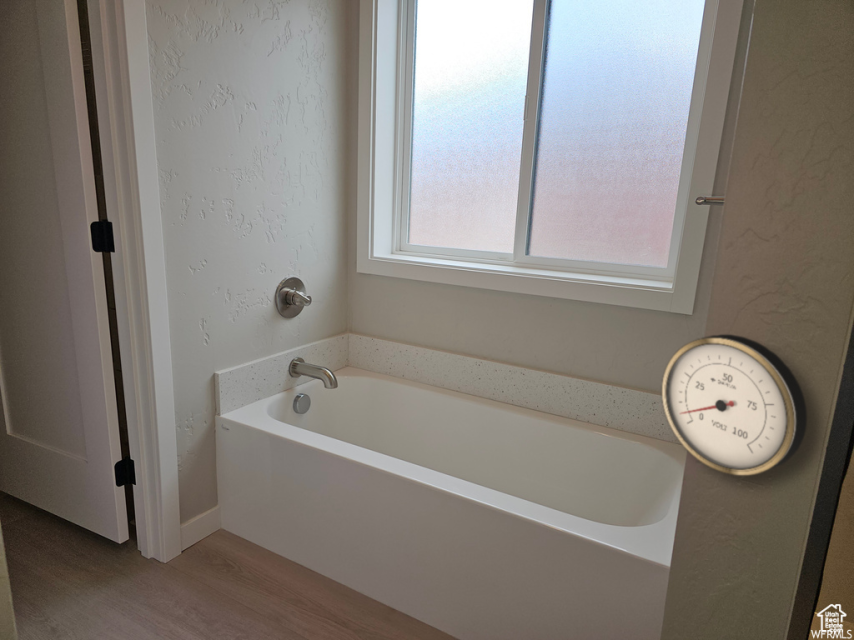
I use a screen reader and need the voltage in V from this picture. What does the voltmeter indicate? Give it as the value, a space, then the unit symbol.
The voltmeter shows 5 V
